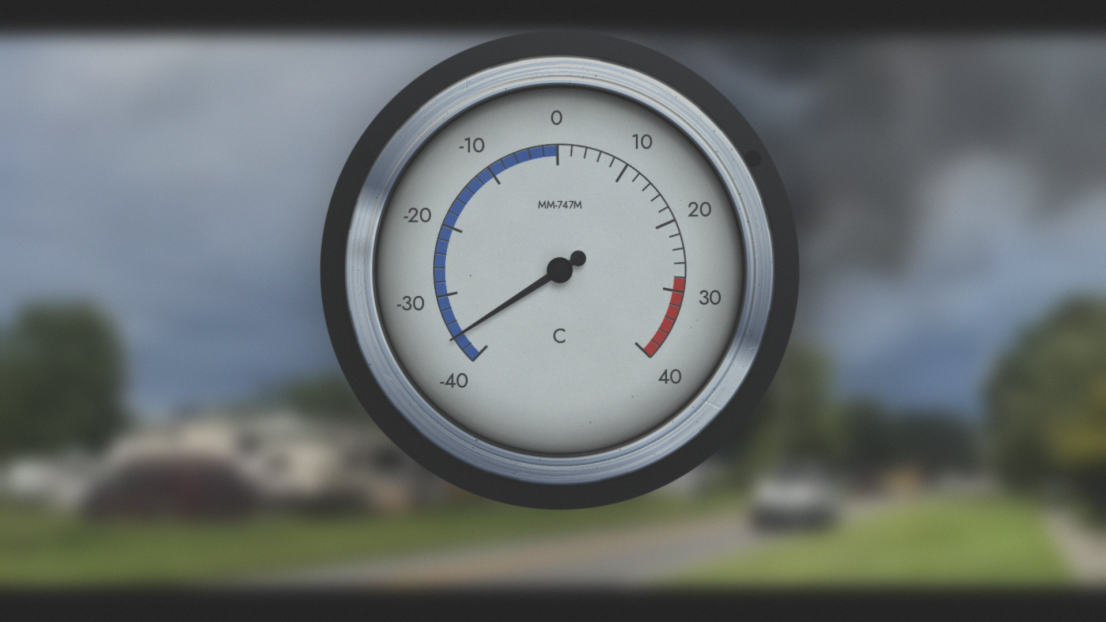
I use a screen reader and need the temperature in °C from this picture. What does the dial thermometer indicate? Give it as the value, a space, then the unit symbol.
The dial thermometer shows -36 °C
